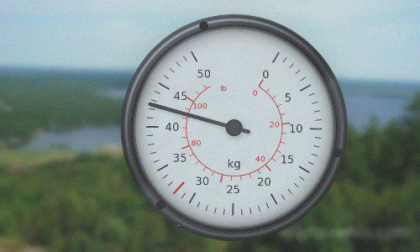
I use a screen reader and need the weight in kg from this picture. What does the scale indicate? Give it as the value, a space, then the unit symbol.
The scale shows 42.5 kg
